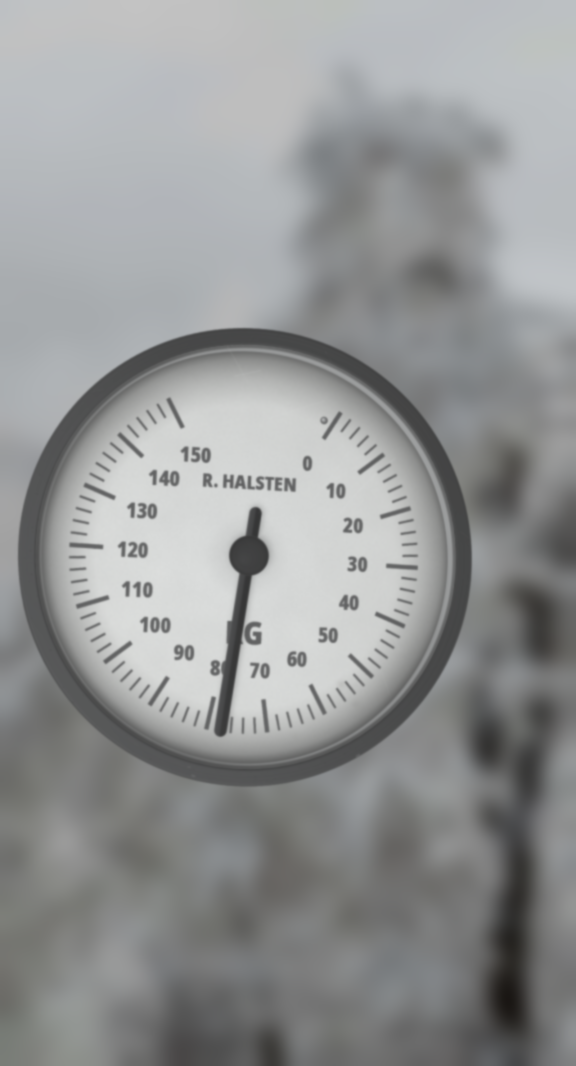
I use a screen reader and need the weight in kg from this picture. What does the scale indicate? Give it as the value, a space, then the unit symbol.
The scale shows 78 kg
